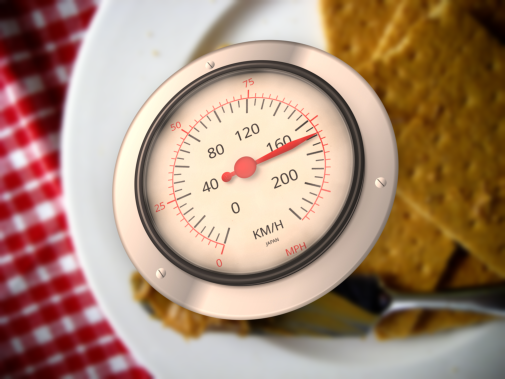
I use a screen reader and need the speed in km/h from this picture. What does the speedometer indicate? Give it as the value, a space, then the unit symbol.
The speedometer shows 170 km/h
